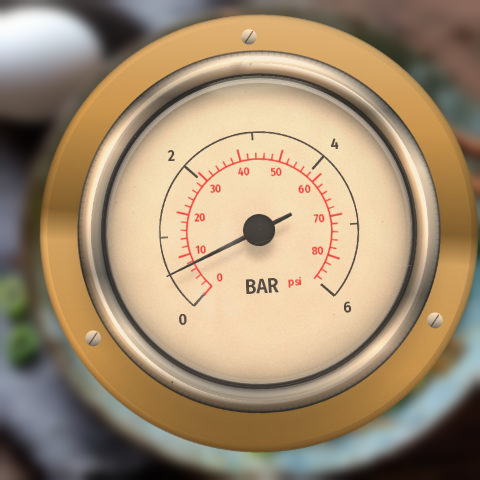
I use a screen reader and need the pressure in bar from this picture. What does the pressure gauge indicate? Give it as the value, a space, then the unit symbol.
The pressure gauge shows 0.5 bar
